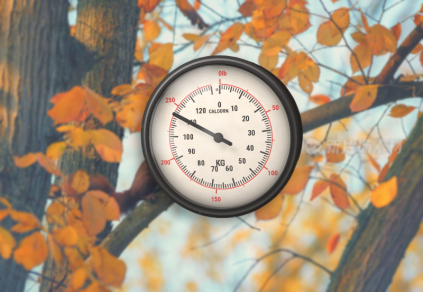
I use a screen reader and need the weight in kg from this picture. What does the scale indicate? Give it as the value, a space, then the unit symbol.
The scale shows 110 kg
